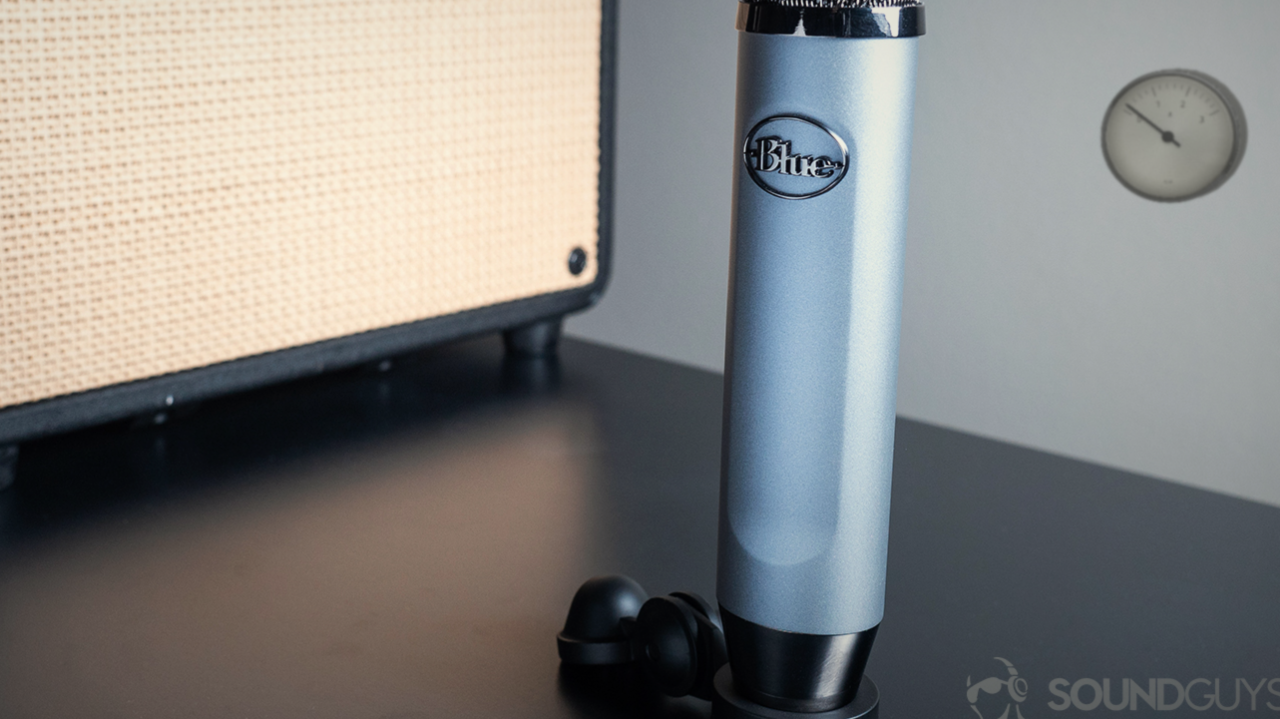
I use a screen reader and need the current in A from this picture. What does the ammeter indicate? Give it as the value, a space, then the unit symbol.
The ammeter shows 0.2 A
